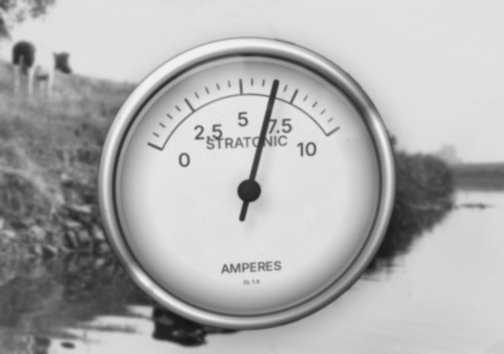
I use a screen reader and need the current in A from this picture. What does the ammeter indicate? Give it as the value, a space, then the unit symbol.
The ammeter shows 6.5 A
